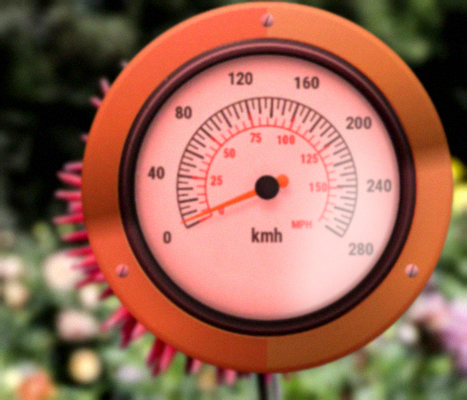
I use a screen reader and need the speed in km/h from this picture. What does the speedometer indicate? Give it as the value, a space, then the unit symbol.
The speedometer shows 5 km/h
